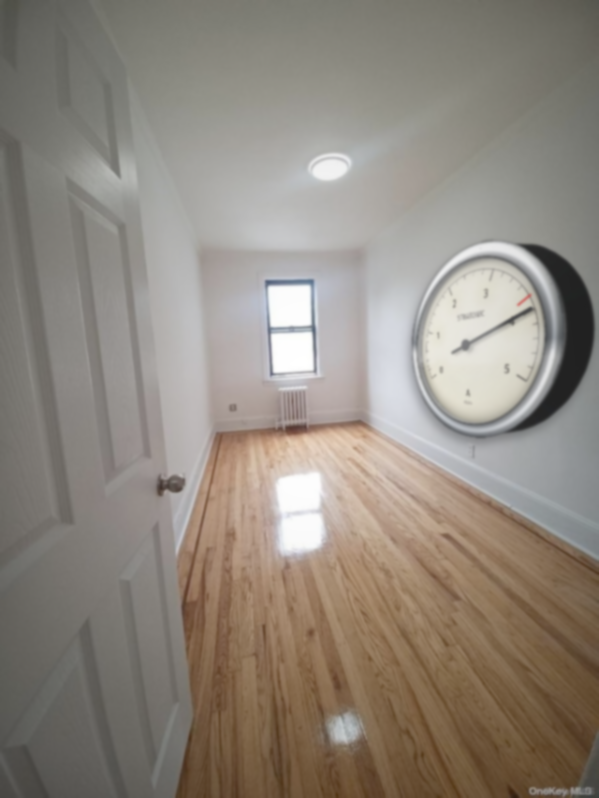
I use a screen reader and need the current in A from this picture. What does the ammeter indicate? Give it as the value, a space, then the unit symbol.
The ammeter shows 4 A
